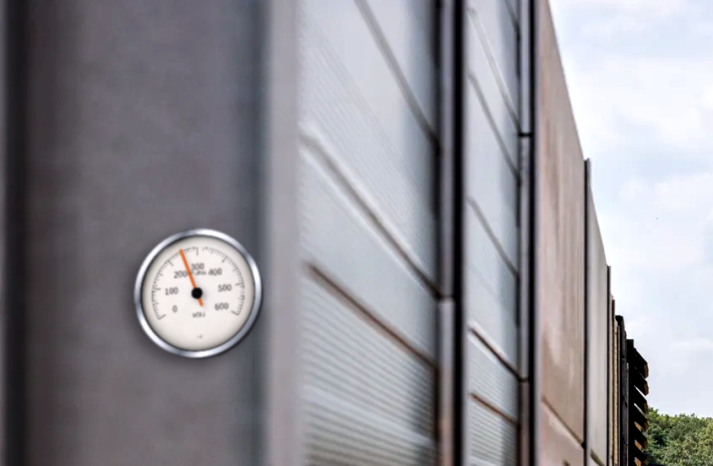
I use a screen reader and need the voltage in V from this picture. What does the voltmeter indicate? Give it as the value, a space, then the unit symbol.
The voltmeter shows 250 V
